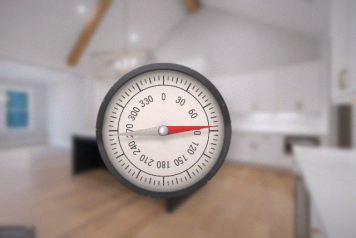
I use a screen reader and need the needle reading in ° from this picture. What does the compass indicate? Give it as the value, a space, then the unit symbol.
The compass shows 85 °
